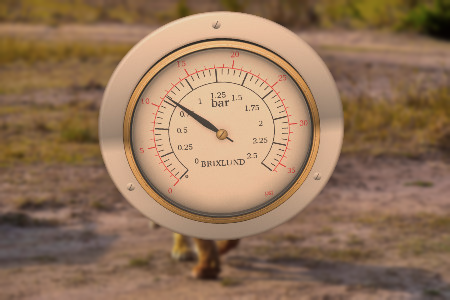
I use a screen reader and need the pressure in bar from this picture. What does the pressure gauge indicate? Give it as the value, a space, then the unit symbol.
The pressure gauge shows 0.8 bar
